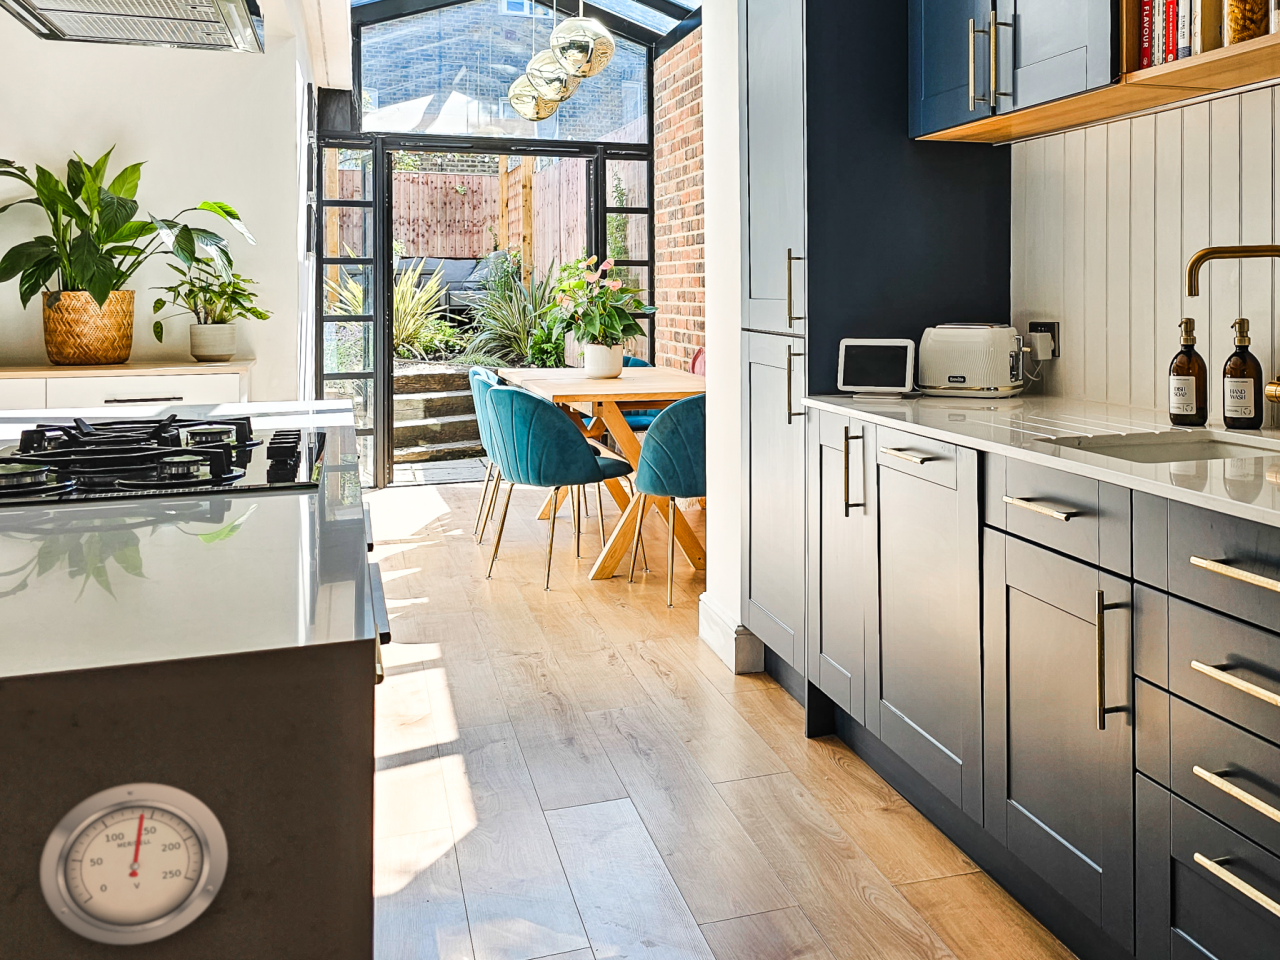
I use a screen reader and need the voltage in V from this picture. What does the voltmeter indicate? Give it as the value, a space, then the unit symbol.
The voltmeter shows 140 V
